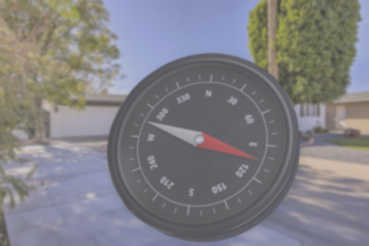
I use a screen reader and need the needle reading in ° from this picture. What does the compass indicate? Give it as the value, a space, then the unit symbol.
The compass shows 105 °
